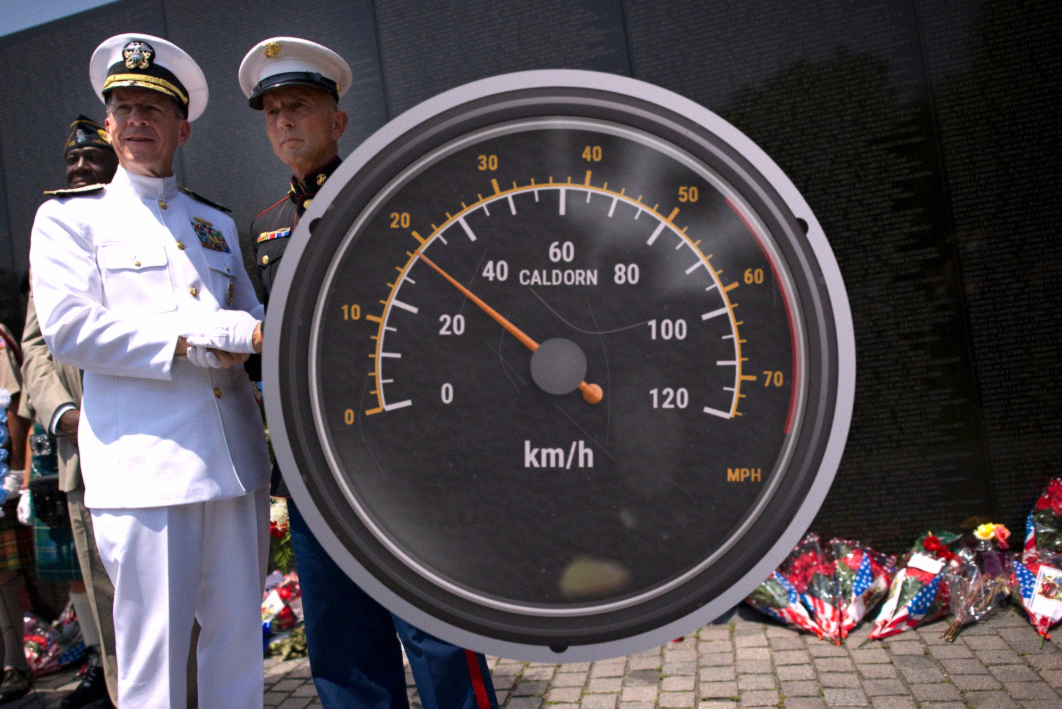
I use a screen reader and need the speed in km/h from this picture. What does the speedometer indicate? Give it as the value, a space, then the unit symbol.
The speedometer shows 30 km/h
